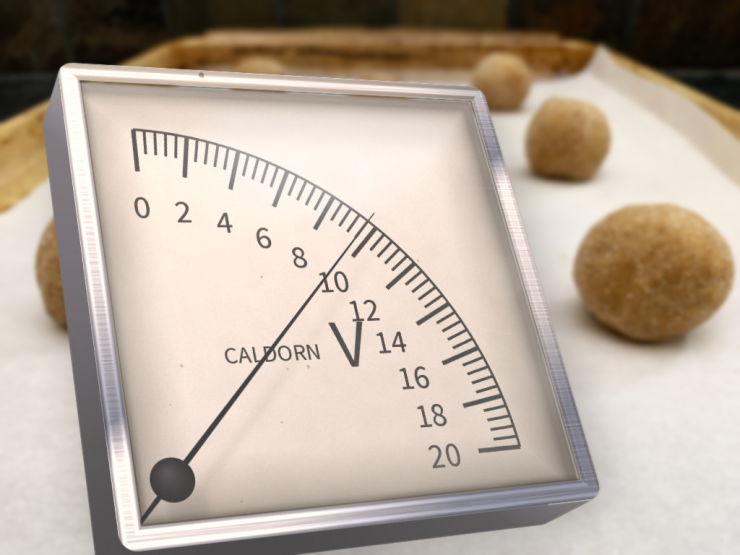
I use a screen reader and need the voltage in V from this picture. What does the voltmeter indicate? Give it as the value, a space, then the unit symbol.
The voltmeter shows 9.6 V
